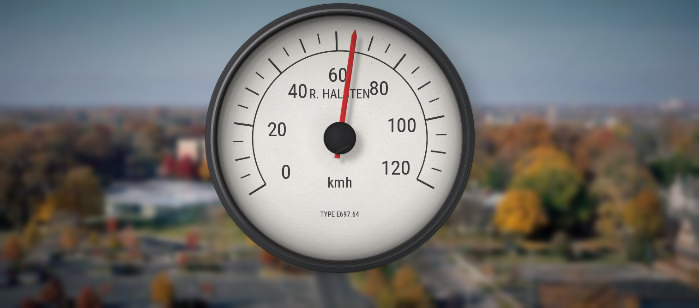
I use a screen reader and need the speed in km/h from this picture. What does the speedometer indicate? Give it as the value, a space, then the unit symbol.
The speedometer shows 65 km/h
